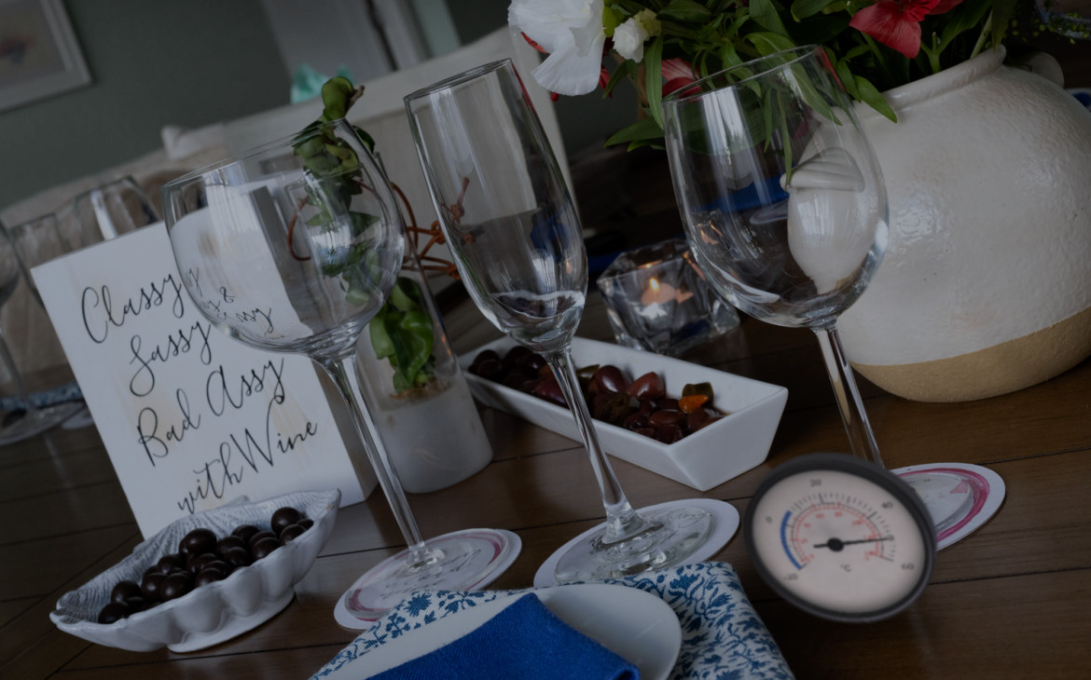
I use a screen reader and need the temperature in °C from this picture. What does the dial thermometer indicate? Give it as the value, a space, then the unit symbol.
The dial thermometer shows 50 °C
